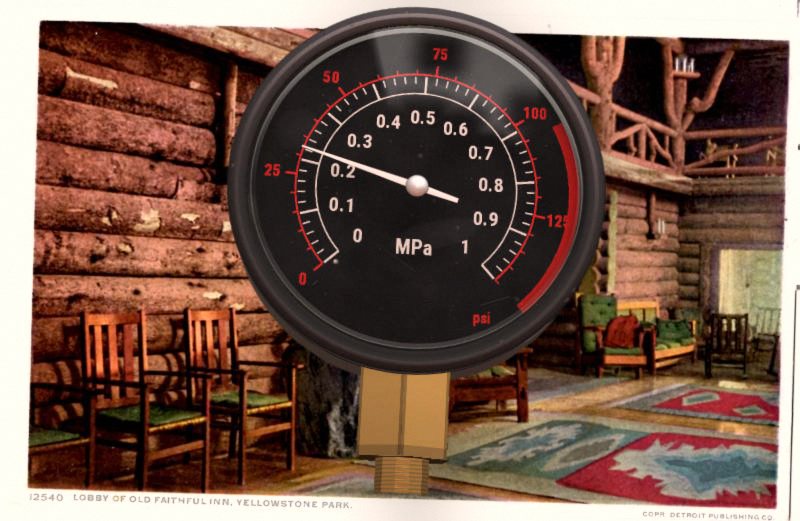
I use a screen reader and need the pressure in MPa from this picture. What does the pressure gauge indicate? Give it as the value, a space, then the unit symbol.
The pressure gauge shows 0.22 MPa
